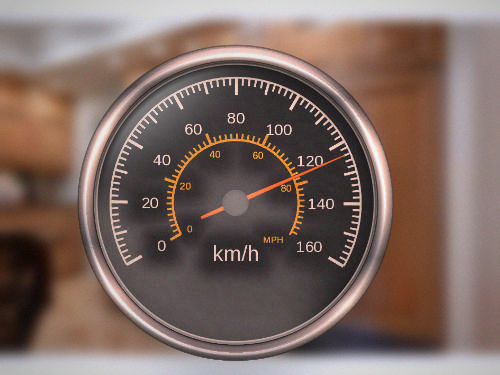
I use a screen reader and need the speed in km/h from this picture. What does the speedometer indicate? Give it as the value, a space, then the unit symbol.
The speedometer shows 124 km/h
